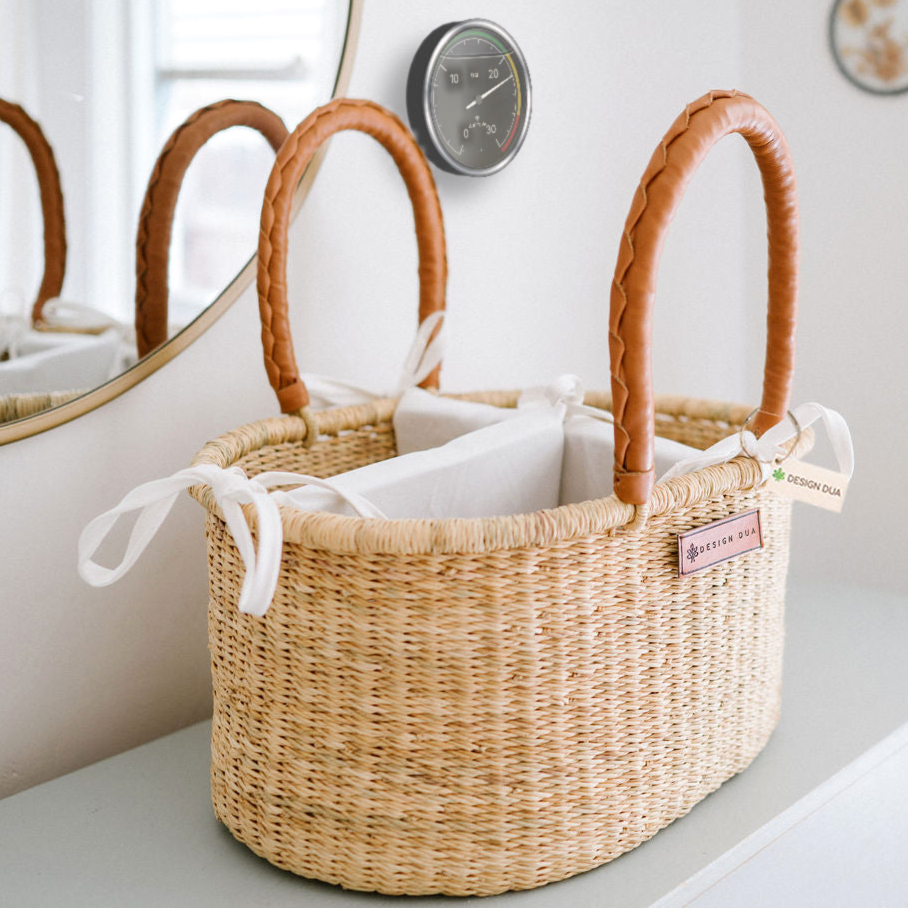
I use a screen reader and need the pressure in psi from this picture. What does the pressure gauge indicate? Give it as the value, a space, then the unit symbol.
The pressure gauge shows 22 psi
